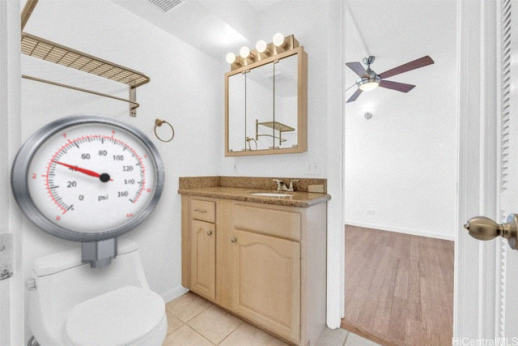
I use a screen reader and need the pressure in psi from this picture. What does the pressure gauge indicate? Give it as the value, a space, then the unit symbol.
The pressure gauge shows 40 psi
